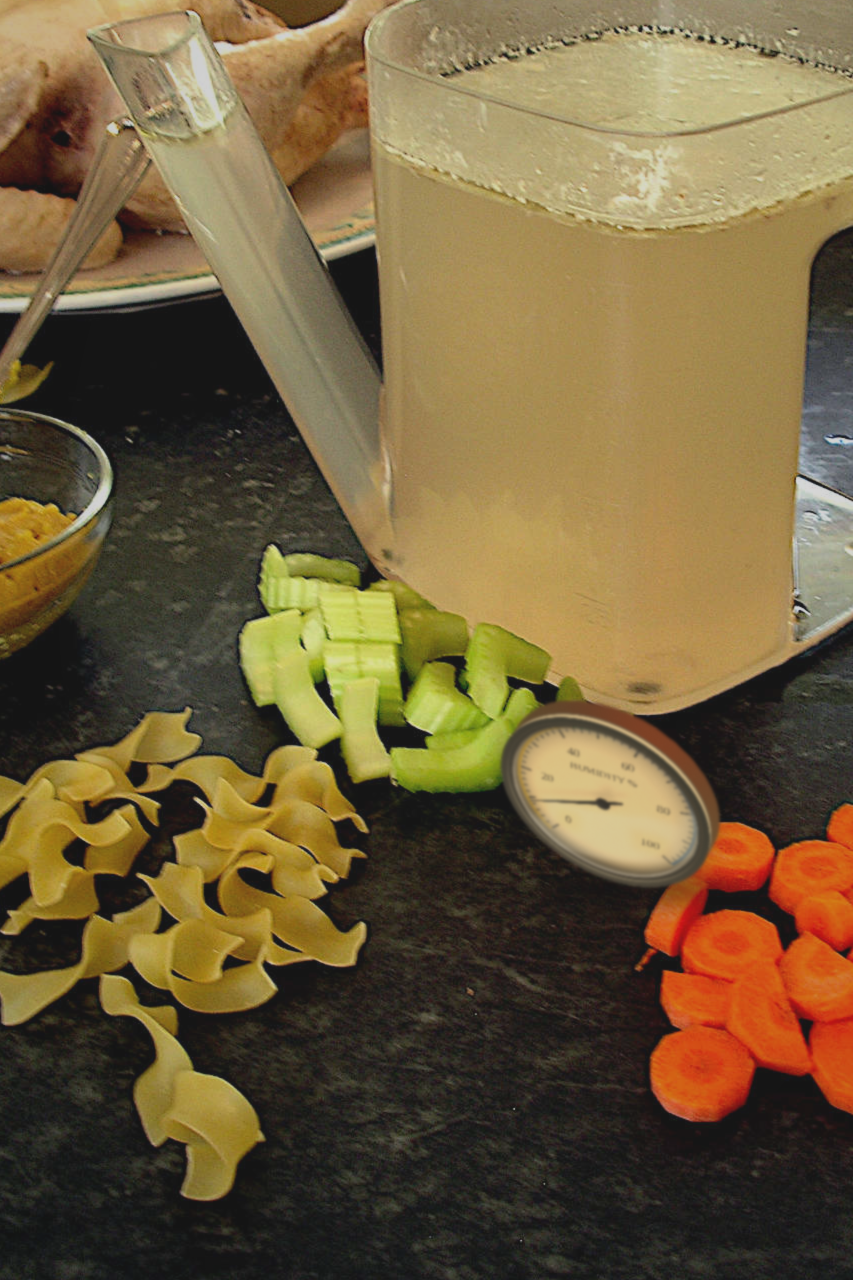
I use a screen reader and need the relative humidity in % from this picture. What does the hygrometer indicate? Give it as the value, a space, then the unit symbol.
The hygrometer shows 10 %
